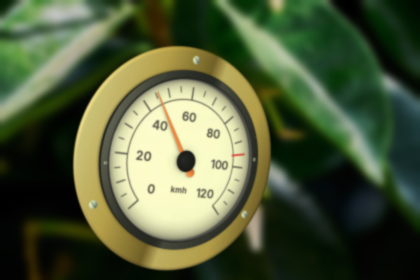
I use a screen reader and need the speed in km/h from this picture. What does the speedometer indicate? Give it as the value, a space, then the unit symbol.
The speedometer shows 45 km/h
